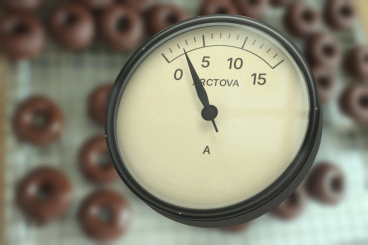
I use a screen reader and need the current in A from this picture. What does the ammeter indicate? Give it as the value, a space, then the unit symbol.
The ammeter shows 2.5 A
